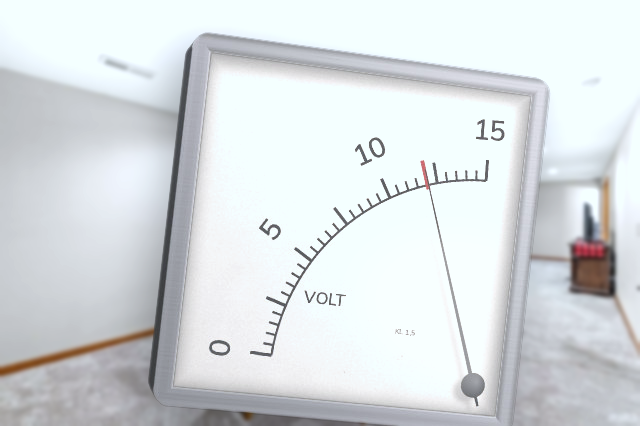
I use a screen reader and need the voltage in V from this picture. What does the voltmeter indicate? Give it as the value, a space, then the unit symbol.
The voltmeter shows 12 V
